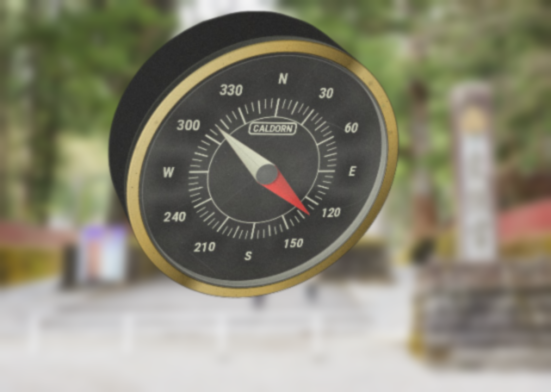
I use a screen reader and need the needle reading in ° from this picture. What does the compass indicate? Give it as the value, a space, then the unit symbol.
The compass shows 130 °
